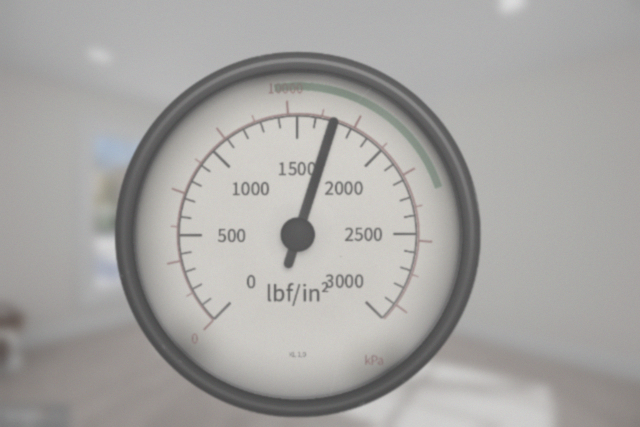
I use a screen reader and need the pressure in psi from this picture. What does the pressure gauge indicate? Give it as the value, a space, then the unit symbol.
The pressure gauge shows 1700 psi
